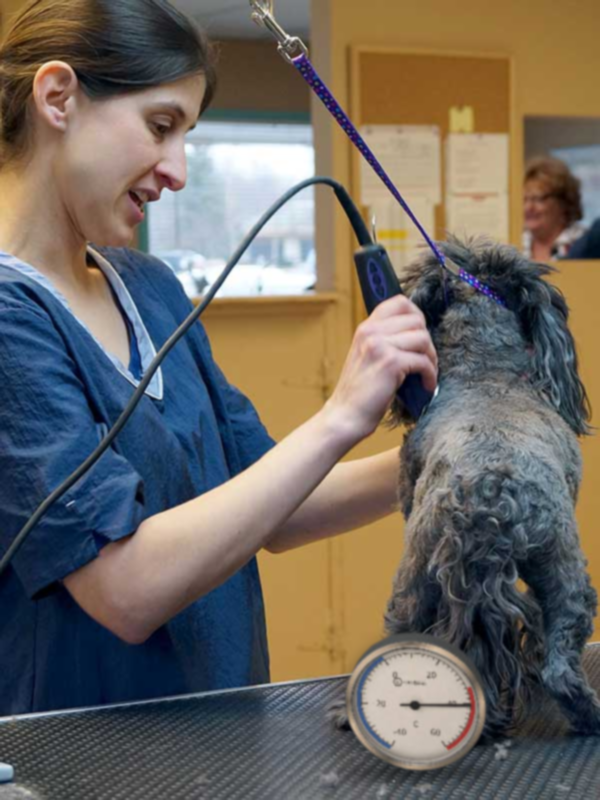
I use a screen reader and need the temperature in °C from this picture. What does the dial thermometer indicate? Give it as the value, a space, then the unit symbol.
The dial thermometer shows 40 °C
